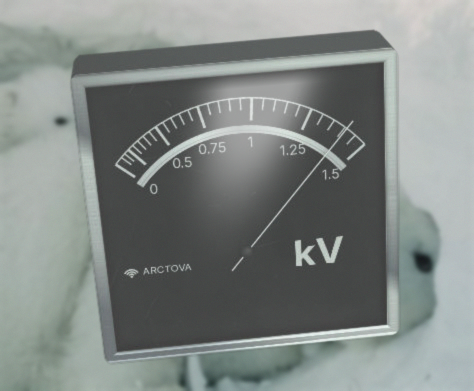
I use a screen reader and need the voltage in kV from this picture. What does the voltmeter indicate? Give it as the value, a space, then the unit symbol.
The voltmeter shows 1.4 kV
